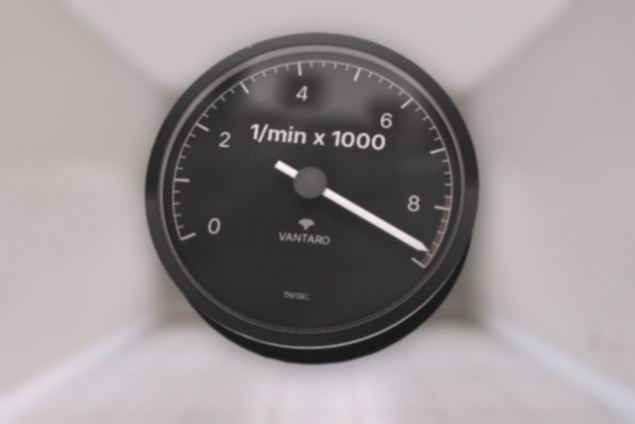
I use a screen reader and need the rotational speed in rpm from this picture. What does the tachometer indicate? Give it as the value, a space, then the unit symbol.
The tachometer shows 8800 rpm
